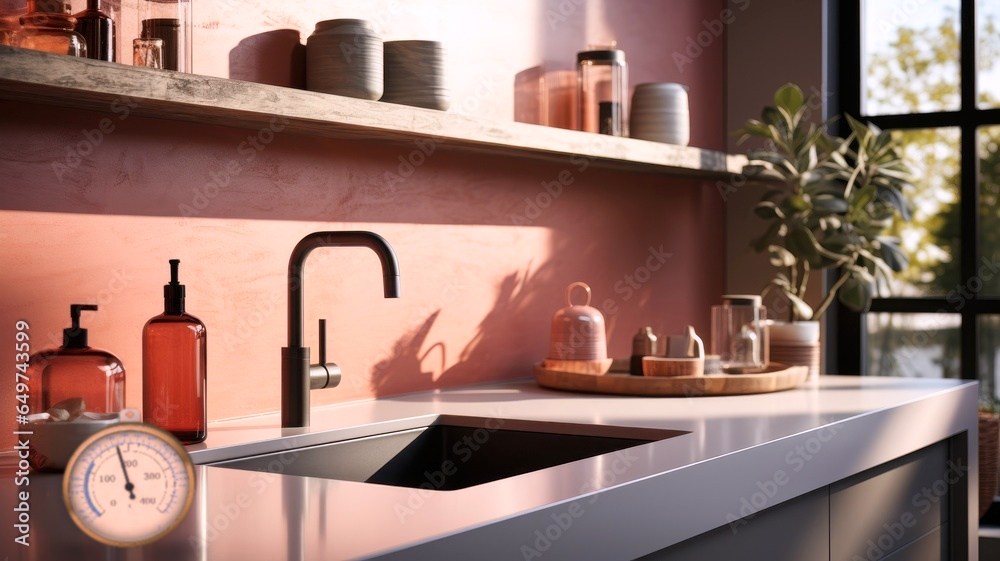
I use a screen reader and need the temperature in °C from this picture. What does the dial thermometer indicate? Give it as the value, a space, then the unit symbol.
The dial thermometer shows 180 °C
